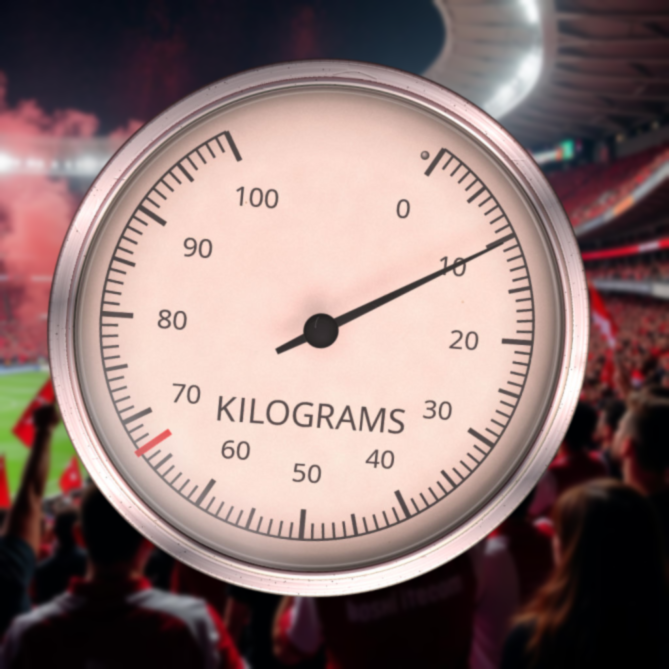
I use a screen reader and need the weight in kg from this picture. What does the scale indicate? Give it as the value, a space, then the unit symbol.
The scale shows 10 kg
